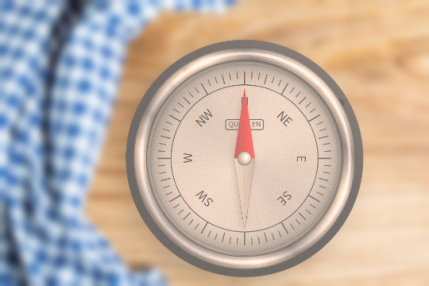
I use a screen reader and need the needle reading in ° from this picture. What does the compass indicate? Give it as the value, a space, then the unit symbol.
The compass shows 0 °
